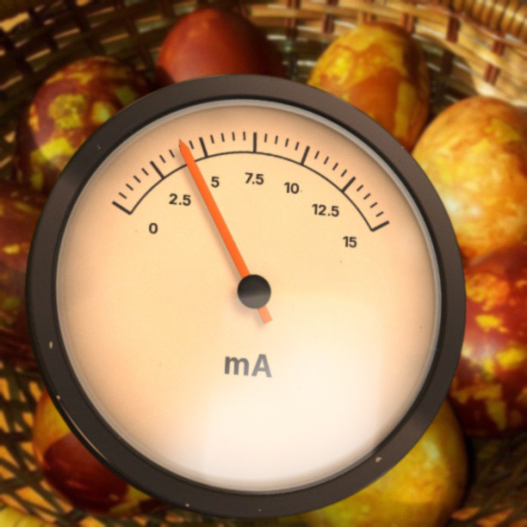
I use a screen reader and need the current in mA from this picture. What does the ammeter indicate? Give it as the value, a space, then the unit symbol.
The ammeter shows 4 mA
